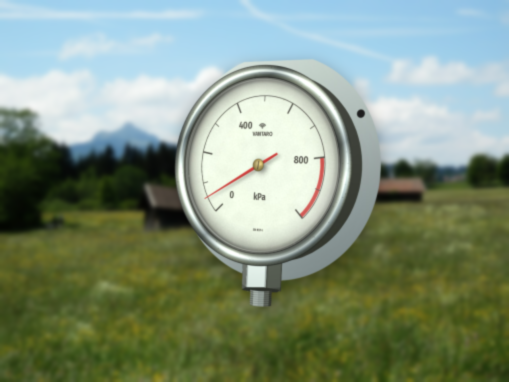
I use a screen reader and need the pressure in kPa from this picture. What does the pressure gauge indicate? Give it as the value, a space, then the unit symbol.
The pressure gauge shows 50 kPa
